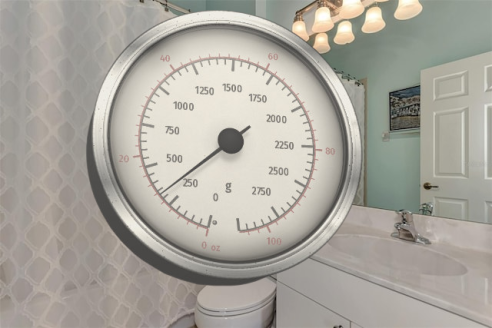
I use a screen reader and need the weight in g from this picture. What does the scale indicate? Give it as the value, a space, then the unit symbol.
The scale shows 325 g
